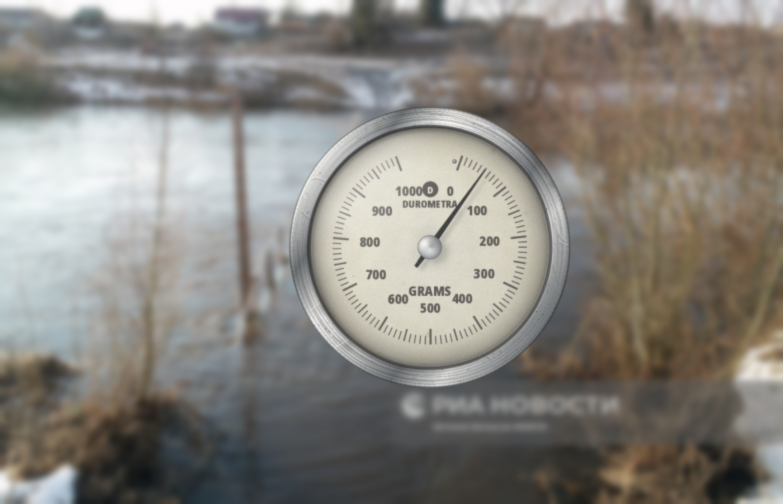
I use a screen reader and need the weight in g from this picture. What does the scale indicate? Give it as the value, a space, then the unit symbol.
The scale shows 50 g
